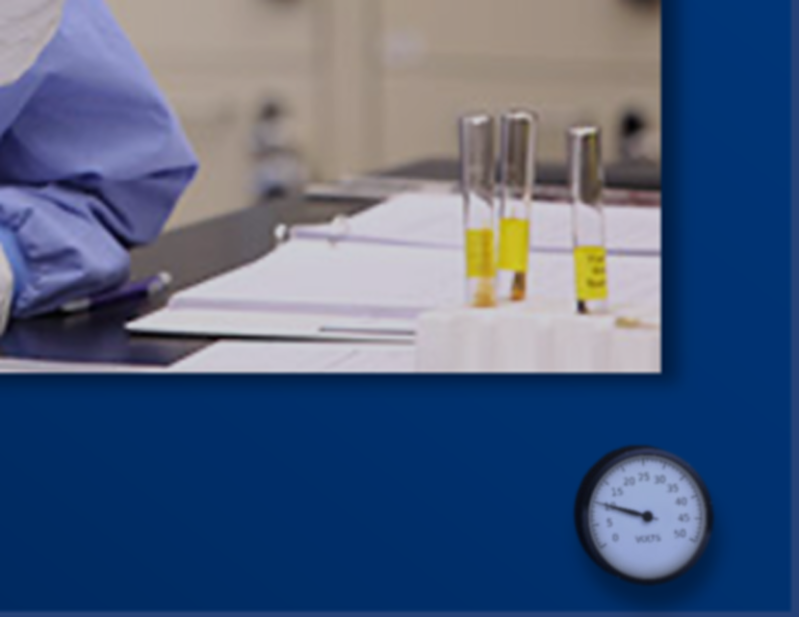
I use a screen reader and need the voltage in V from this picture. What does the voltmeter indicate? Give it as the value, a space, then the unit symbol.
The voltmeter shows 10 V
